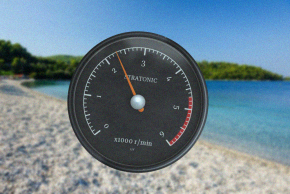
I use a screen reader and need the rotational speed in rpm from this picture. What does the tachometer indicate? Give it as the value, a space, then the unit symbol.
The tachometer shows 2300 rpm
